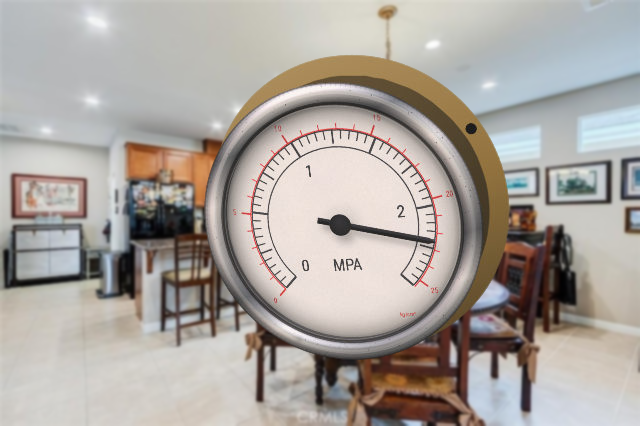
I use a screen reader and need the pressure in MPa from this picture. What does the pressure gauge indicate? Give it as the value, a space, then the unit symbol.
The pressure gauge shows 2.2 MPa
